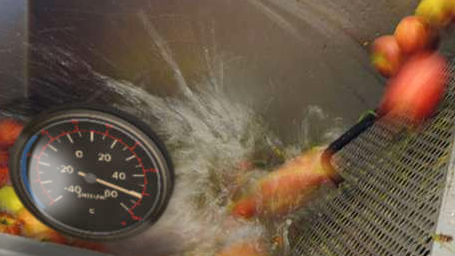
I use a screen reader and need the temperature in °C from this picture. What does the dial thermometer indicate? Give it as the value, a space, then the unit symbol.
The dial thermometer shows 50 °C
